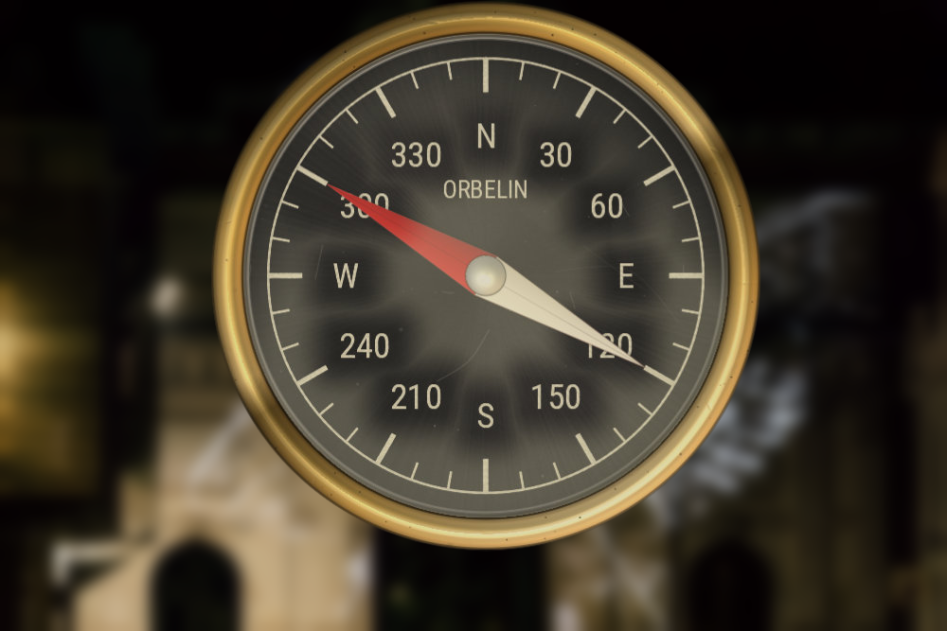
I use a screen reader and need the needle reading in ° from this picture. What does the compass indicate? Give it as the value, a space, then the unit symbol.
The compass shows 300 °
